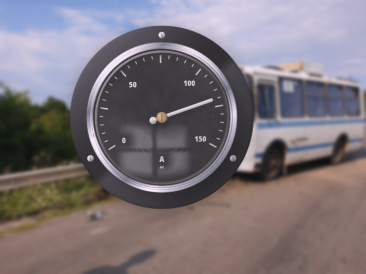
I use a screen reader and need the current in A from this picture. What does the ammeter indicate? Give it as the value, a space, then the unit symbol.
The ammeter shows 120 A
